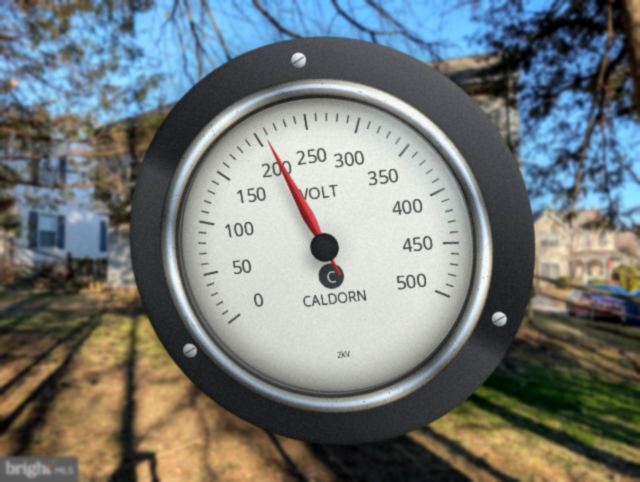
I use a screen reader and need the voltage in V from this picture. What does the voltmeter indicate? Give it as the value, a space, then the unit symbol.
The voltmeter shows 210 V
